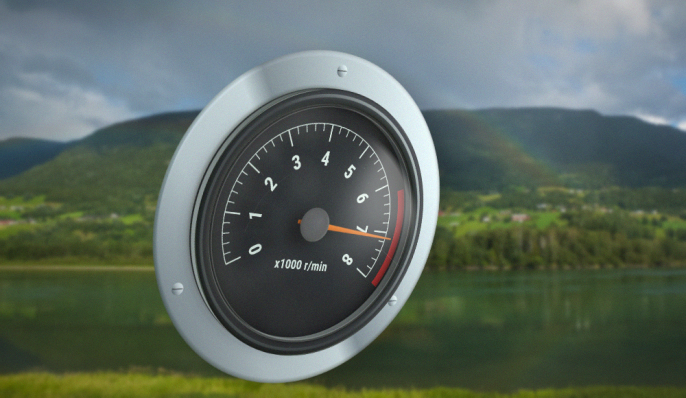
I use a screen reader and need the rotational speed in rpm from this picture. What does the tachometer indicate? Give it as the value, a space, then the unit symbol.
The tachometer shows 7100 rpm
